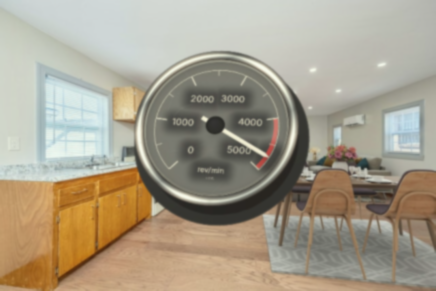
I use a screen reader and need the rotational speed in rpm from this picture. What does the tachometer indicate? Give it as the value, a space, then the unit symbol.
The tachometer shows 4750 rpm
